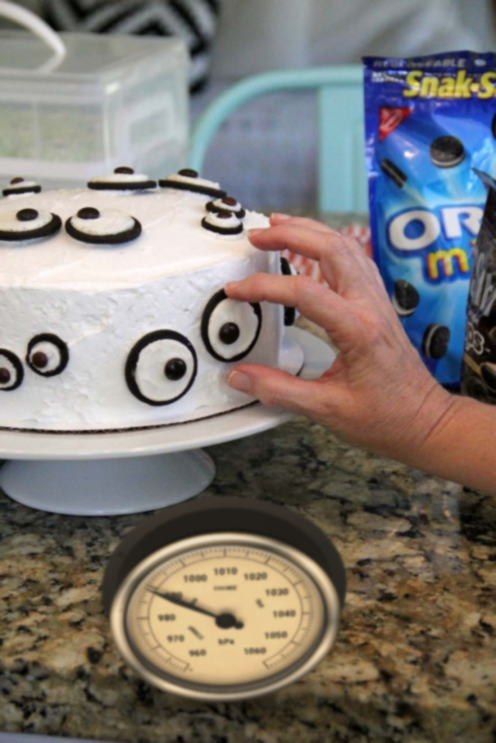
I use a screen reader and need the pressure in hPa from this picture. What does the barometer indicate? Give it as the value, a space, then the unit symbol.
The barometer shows 990 hPa
